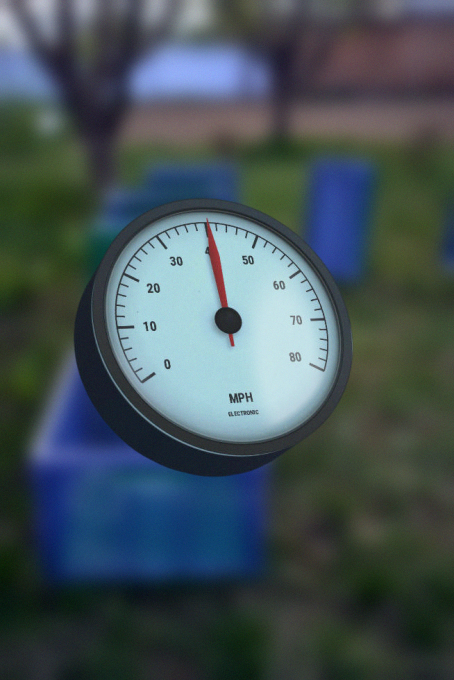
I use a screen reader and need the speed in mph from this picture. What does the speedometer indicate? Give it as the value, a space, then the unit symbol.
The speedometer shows 40 mph
